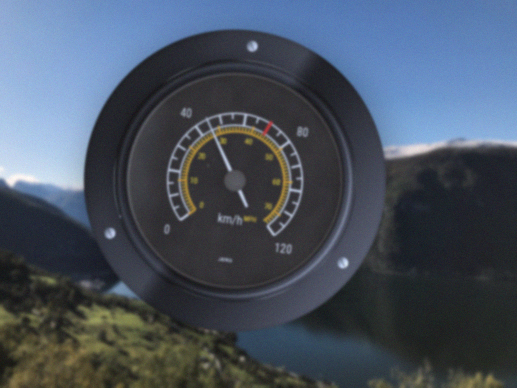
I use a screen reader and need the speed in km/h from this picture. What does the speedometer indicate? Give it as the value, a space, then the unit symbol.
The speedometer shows 45 km/h
